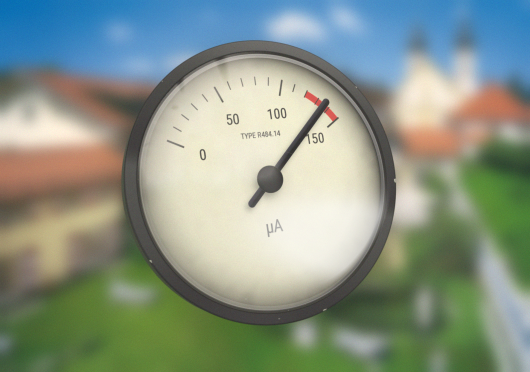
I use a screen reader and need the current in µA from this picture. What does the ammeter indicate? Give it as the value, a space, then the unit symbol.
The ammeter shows 135 µA
